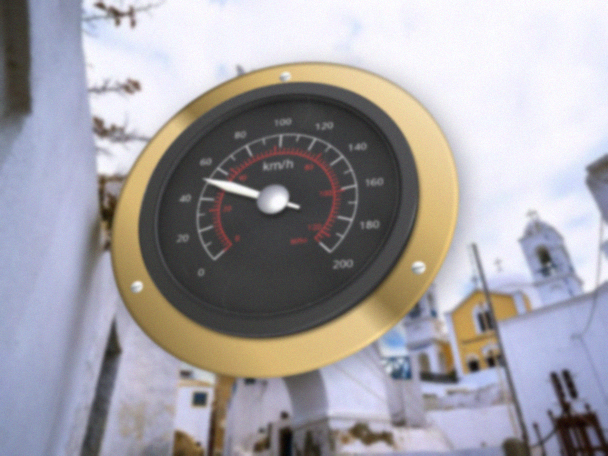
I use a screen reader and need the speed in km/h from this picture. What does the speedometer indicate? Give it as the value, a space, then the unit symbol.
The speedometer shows 50 km/h
